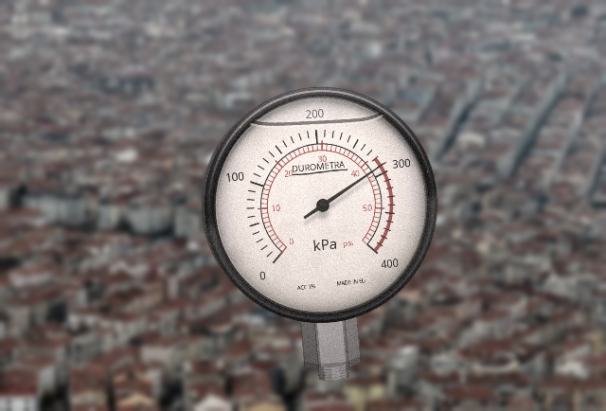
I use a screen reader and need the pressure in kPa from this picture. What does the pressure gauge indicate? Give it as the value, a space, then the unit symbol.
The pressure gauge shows 290 kPa
